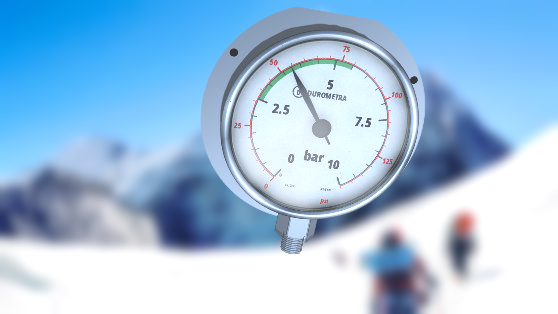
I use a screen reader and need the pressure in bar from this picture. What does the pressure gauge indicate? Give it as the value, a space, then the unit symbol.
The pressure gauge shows 3.75 bar
